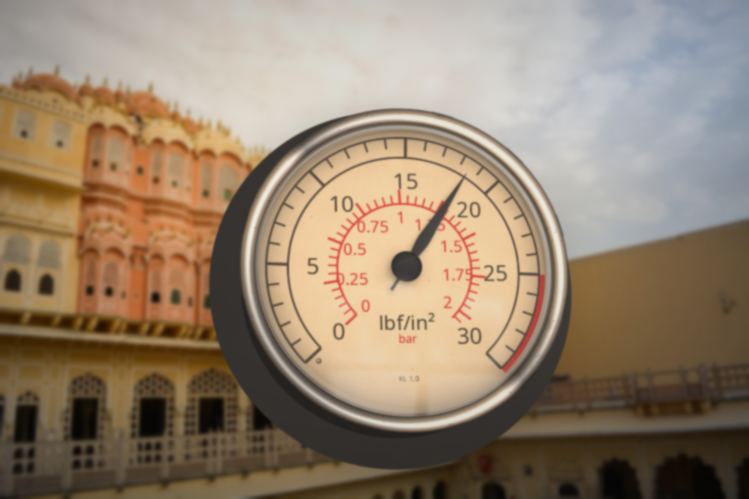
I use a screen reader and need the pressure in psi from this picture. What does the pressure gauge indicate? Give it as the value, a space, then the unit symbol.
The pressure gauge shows 18.5 psi
